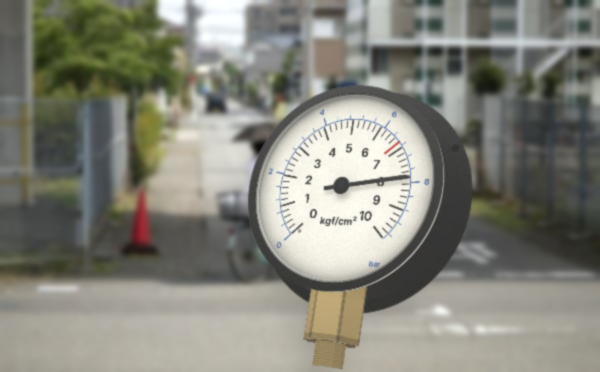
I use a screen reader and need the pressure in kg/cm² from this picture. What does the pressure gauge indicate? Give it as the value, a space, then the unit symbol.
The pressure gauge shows 8 kg/cm²
